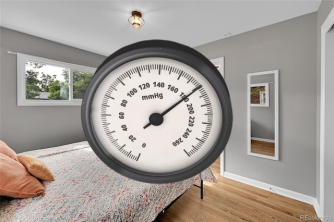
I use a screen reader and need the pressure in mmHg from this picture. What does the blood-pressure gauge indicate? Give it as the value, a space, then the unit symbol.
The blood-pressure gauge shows 180 mmHg
